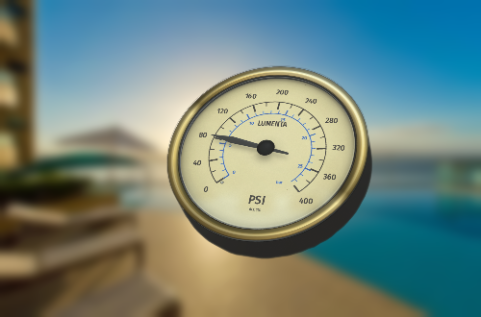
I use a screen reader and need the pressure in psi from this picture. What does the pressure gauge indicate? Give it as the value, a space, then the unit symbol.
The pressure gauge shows 80 psi
